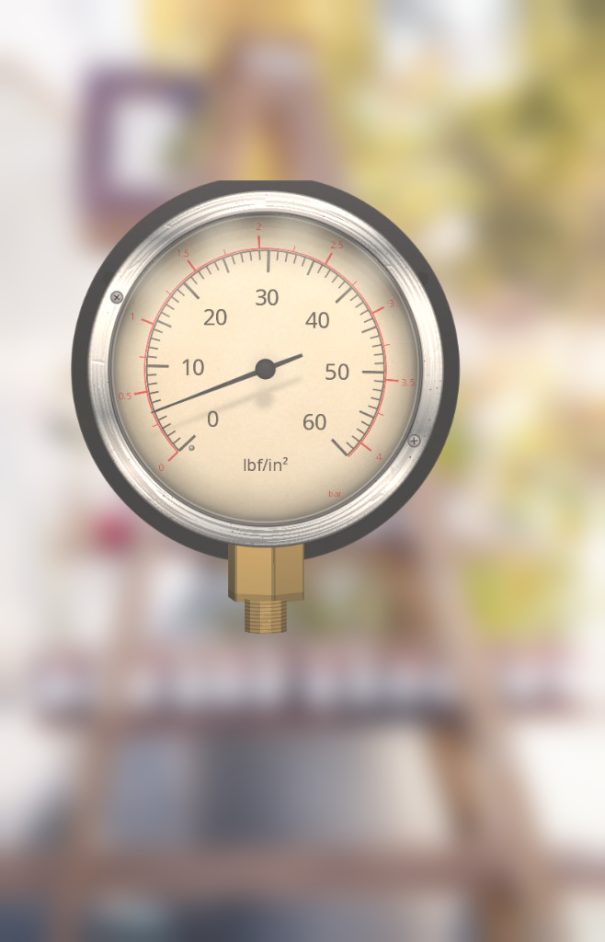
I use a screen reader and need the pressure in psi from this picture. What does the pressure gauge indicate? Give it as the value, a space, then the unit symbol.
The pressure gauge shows 5 psi
